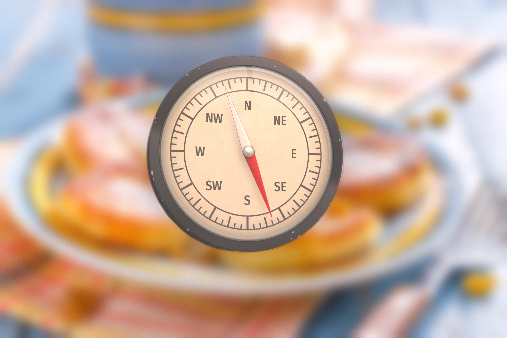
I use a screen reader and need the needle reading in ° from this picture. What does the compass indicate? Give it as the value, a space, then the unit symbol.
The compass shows 160 °
